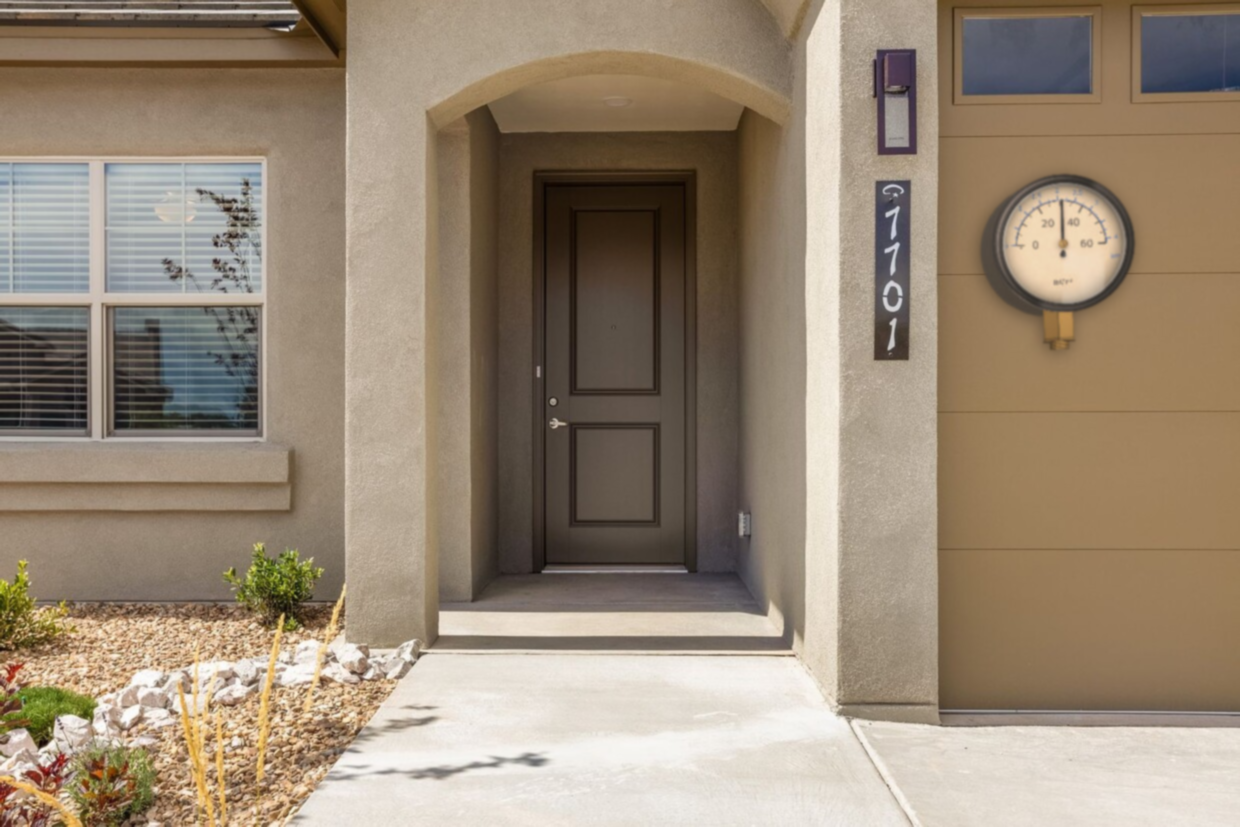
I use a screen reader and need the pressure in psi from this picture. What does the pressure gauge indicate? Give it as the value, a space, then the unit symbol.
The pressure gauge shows 30 psi
